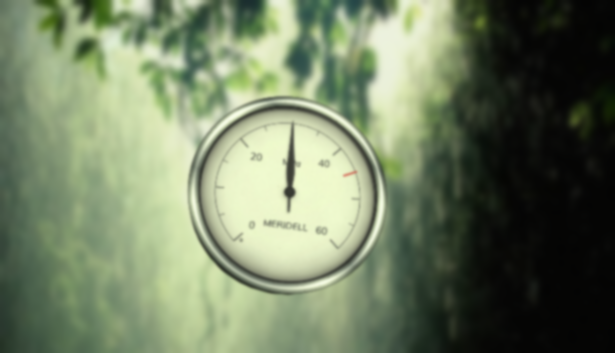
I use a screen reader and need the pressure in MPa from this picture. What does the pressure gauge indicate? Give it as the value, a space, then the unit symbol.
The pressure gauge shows 30 MPa
